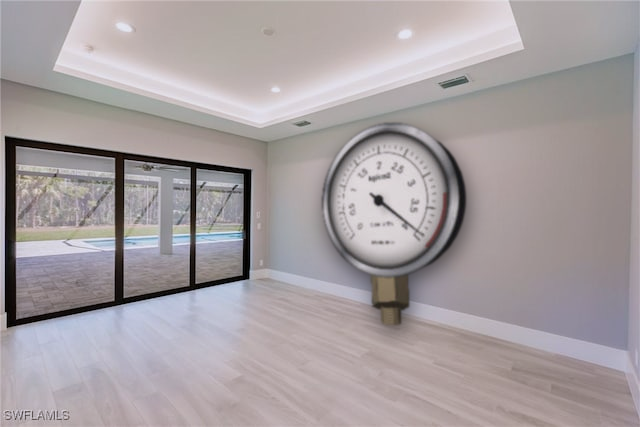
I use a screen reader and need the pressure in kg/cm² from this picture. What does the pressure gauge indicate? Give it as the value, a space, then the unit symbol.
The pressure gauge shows 3.9 kg/cm²
